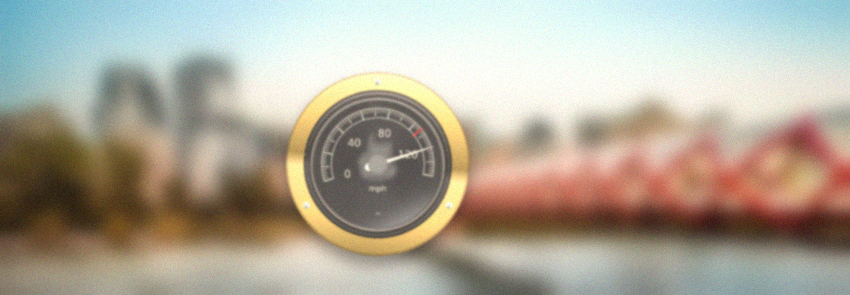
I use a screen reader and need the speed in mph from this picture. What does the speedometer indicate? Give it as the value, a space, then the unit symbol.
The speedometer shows 120 mph
